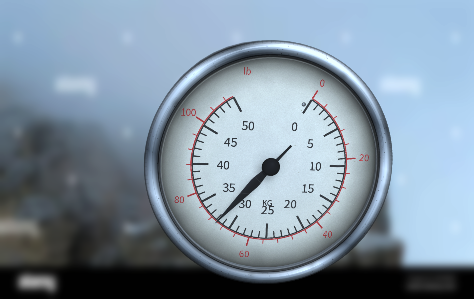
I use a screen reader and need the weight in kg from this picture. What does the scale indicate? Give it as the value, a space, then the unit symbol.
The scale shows 32 kg
